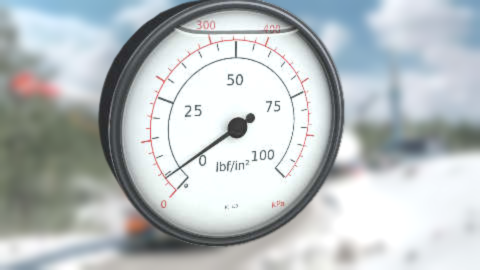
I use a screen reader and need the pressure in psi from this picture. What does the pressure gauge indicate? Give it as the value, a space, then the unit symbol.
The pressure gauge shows 5 psi
